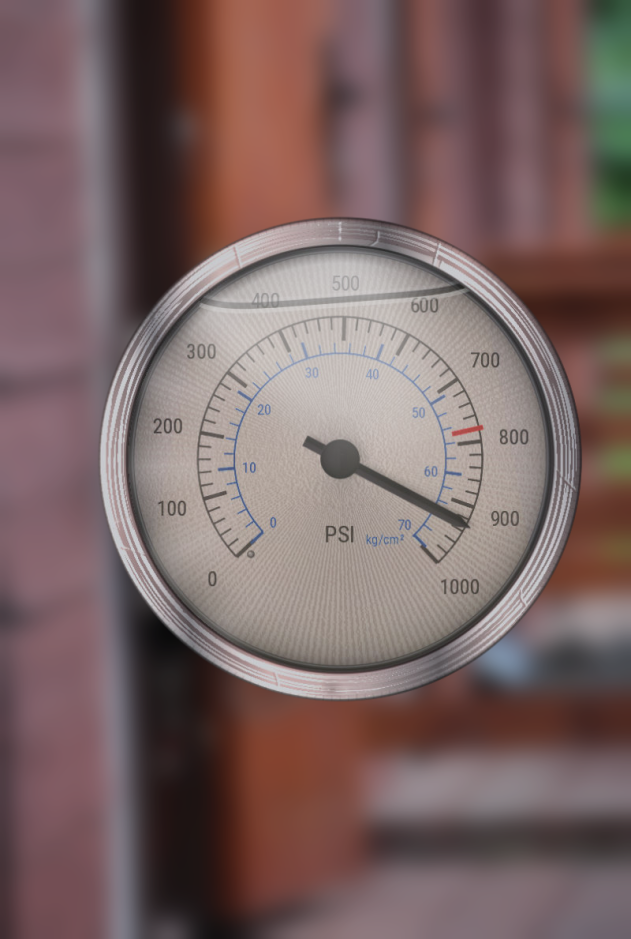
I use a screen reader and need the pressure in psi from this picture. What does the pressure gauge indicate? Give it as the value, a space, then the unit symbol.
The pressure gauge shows 930 psi
